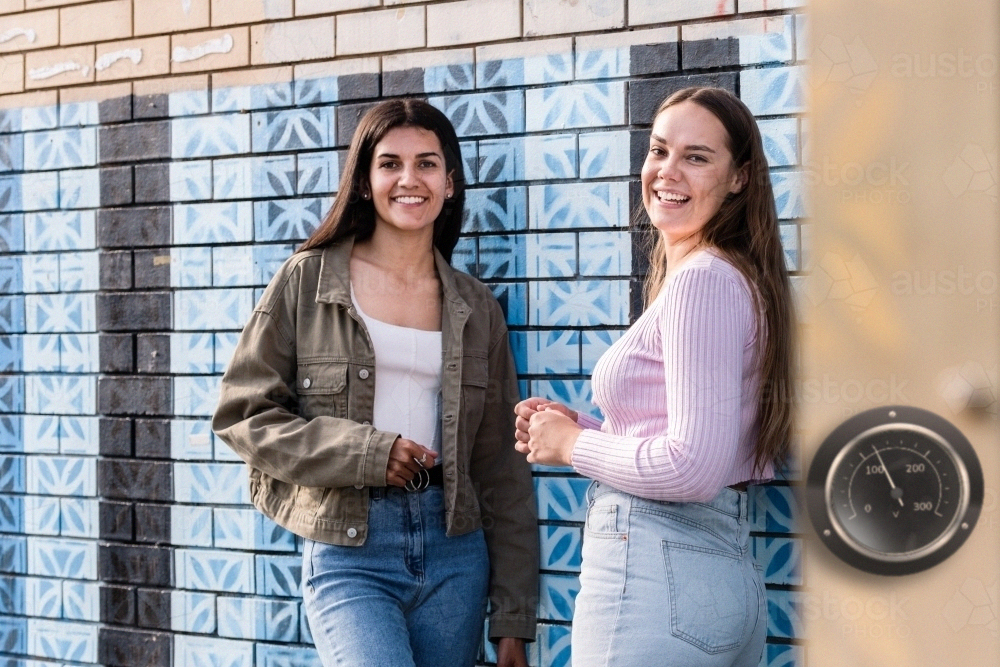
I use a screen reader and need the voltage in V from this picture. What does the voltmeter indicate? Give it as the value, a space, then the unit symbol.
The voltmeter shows 120 V
